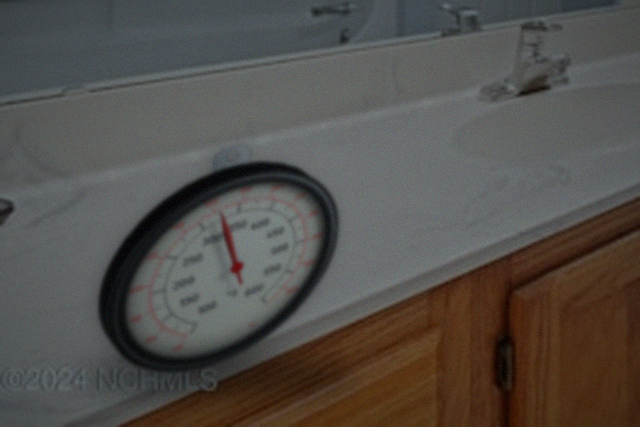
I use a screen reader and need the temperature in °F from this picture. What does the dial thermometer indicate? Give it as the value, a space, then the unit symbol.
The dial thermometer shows 325 °F
